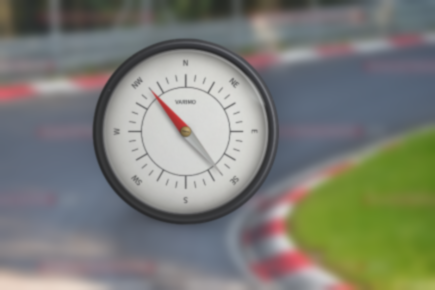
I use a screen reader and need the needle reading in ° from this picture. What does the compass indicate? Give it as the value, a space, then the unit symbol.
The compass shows 320 °
